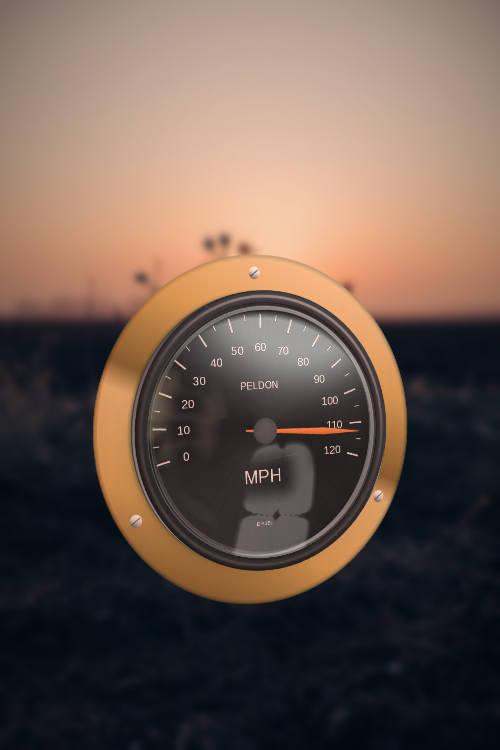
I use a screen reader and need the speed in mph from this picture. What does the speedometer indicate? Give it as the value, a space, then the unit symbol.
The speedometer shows 112.5 mph
